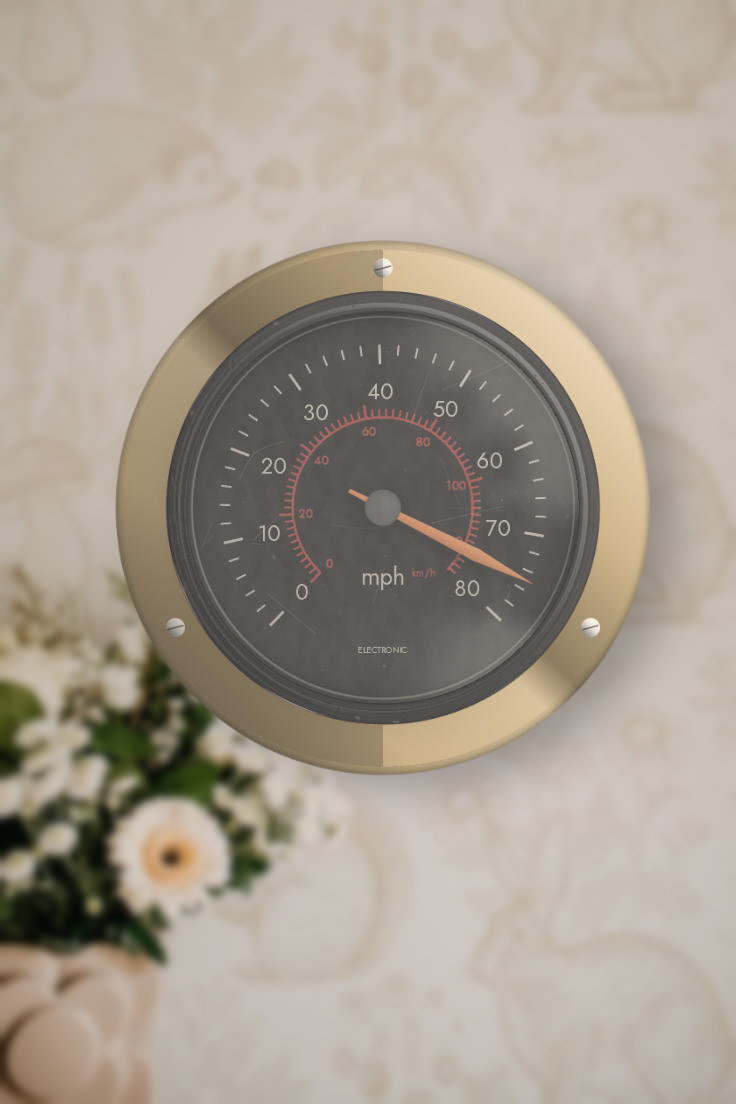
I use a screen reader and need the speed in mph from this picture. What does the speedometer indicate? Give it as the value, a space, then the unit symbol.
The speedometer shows 75 mph
